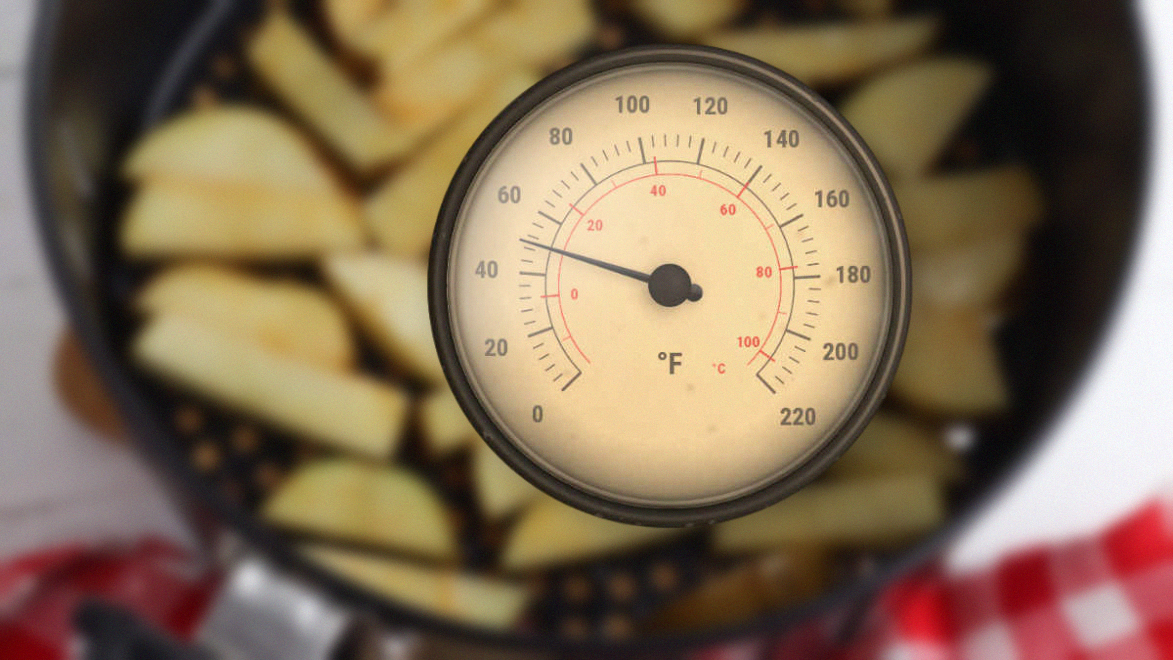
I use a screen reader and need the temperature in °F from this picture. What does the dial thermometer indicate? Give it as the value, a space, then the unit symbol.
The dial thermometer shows 50 °F
